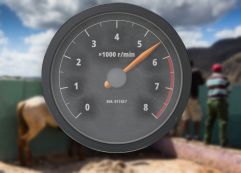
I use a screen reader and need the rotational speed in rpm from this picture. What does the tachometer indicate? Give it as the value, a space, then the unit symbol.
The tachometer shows 5500 rpm
